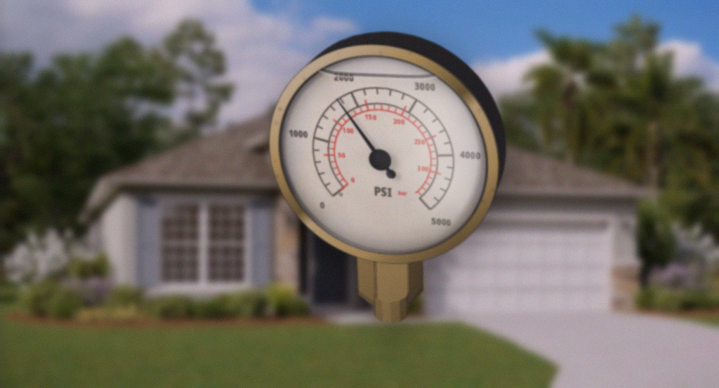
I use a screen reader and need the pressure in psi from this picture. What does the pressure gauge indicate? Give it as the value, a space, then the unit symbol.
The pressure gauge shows 1800 psi
